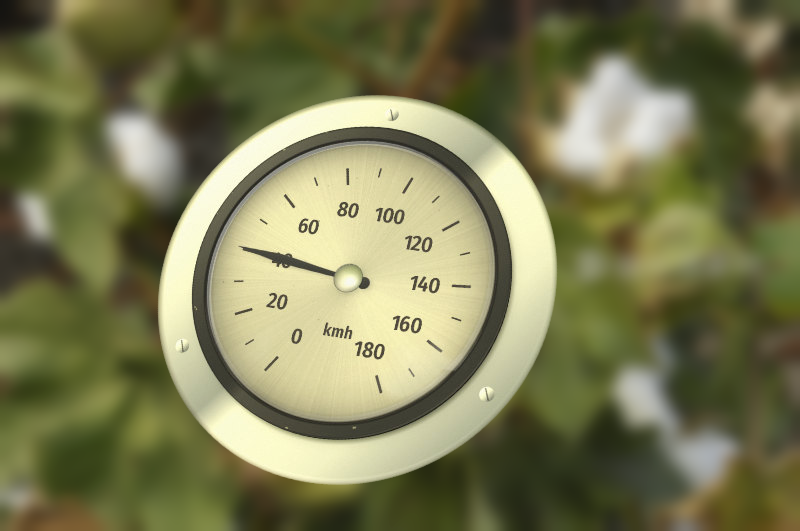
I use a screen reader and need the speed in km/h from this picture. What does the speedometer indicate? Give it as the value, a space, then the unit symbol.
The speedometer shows 40 km/h
